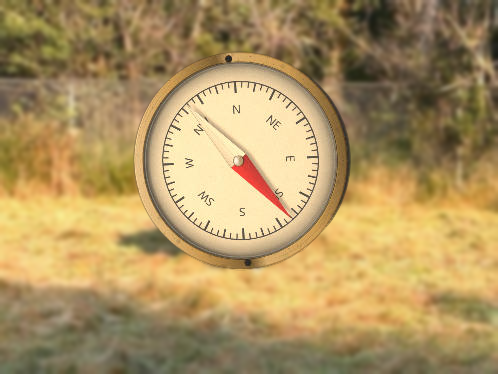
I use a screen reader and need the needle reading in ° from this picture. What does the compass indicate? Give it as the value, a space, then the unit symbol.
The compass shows 140 °
